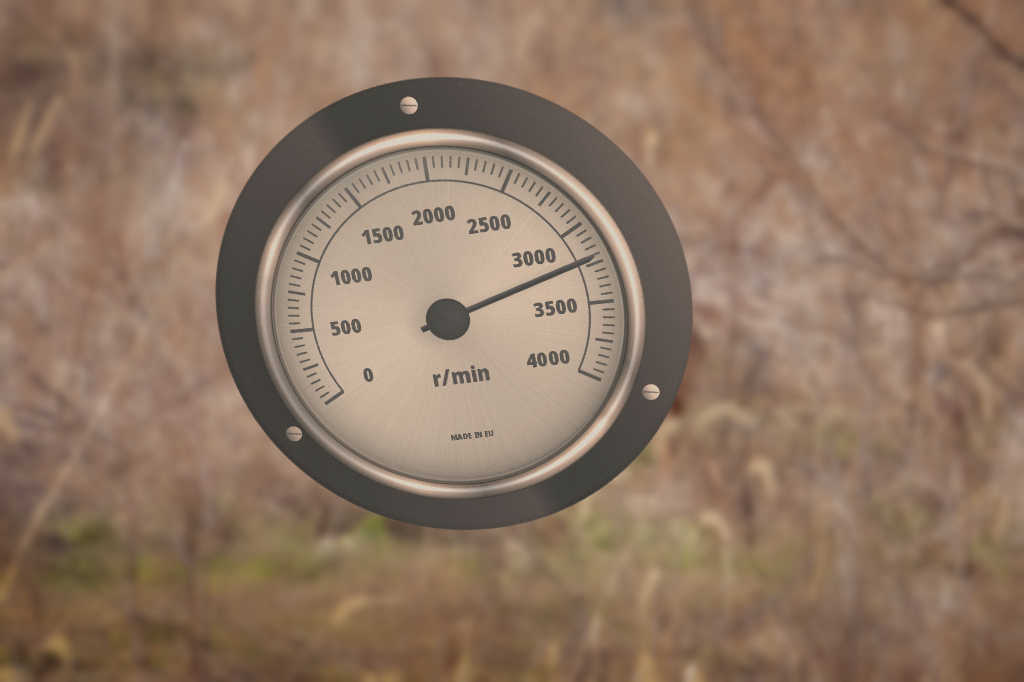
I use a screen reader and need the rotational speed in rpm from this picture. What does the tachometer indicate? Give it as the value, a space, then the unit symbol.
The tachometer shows 3200 rpm
